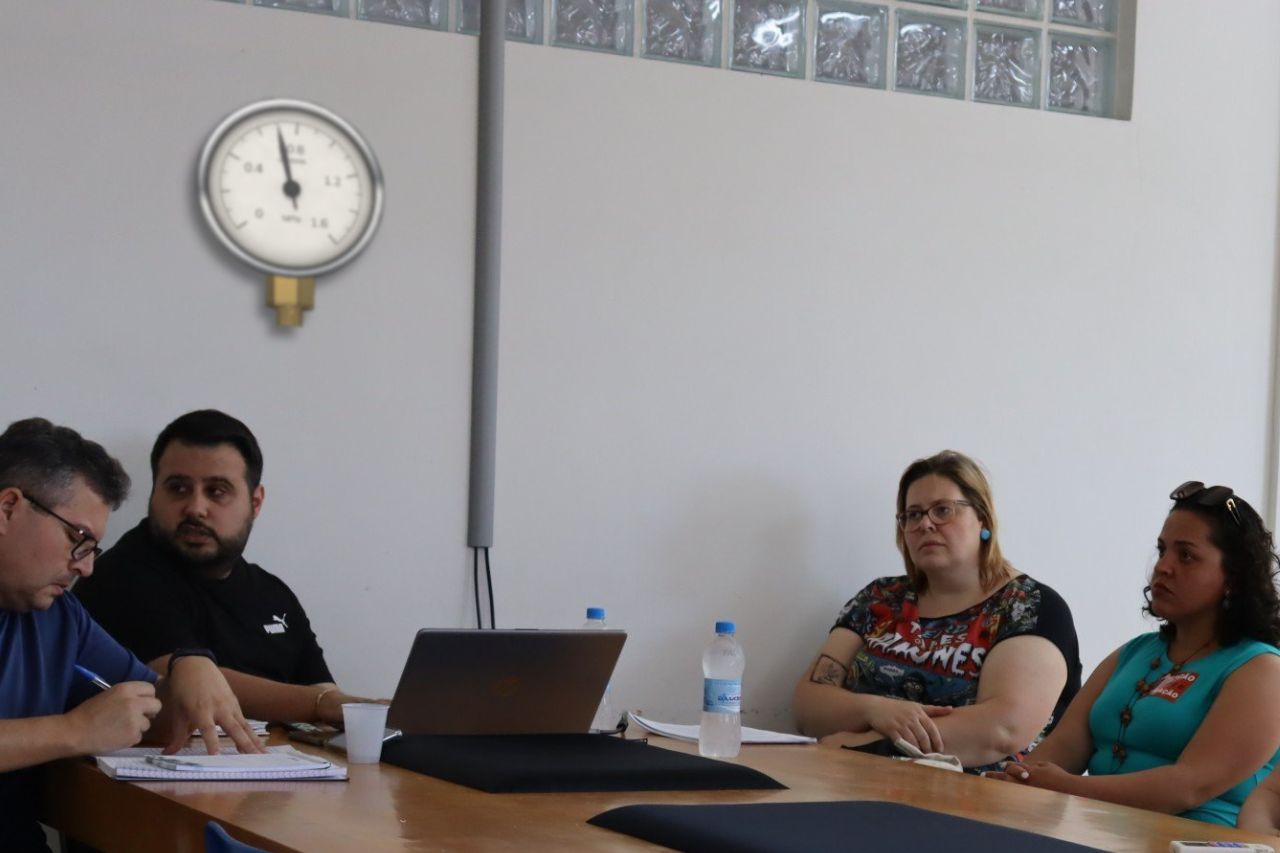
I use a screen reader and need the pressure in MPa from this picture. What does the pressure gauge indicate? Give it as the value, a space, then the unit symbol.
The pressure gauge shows 0.7 MPa
